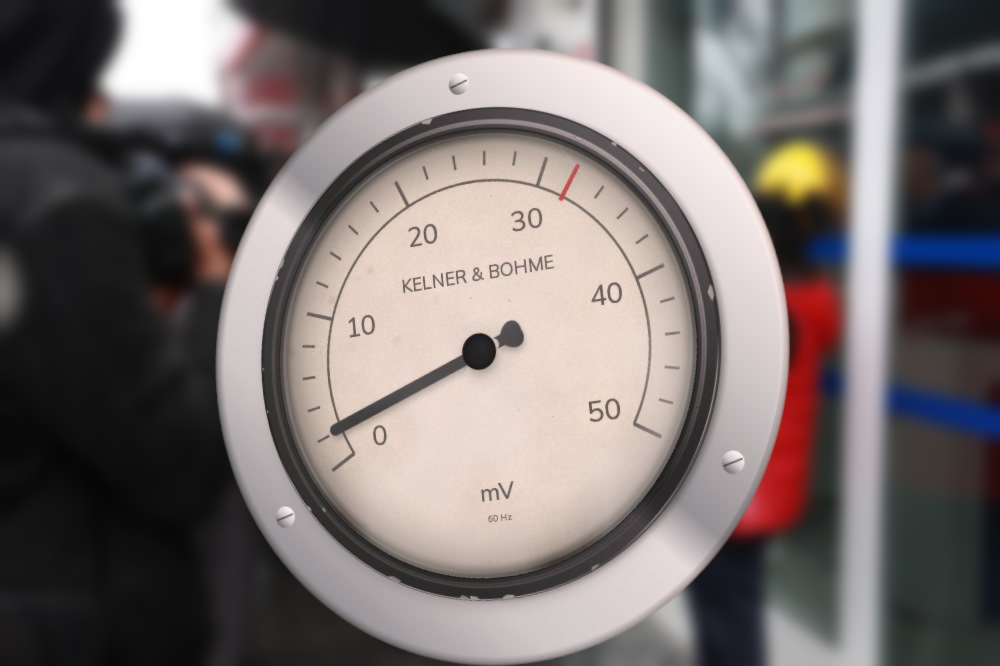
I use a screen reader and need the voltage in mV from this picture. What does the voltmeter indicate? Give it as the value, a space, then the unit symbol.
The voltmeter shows 2 mV
